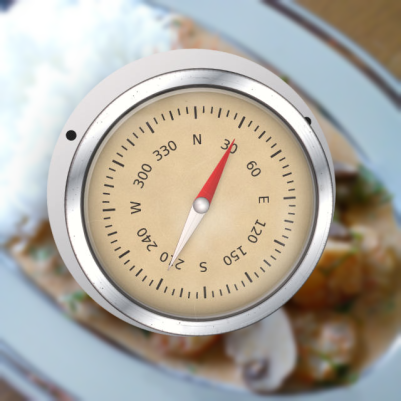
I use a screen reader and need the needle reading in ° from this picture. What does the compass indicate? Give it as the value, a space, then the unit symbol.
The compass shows 30 °
